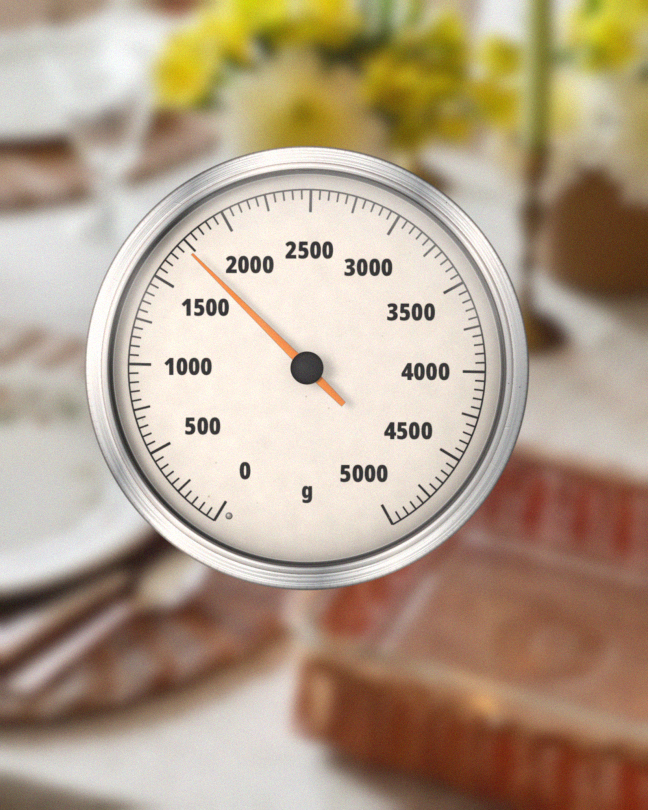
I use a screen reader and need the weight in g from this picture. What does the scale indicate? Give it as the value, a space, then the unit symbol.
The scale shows 1725 g
